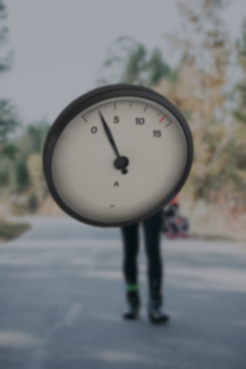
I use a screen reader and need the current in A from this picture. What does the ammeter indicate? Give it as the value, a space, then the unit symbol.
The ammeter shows 2.5 A
